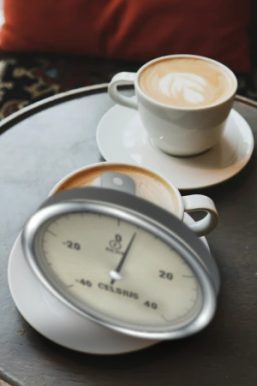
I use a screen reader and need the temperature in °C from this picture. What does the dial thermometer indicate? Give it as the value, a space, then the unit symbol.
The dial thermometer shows 4 °C
